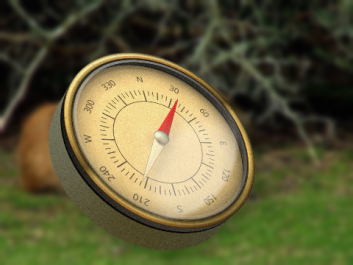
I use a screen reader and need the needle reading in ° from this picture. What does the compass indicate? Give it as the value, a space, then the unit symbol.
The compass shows 35 °
